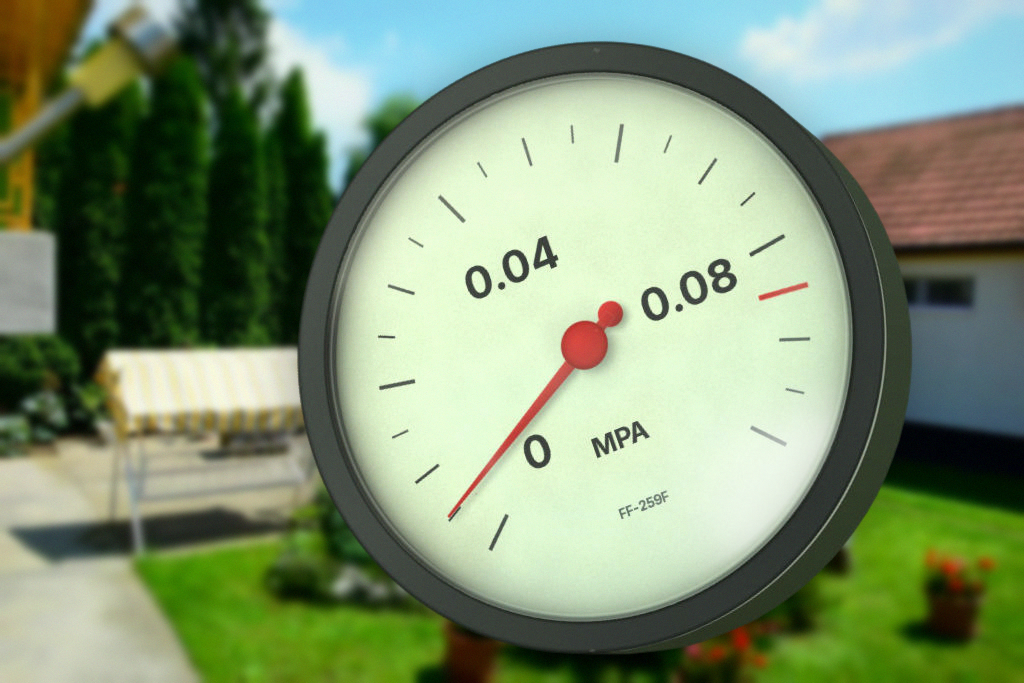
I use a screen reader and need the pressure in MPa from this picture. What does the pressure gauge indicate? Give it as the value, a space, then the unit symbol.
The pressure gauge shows 0.005 MPa
